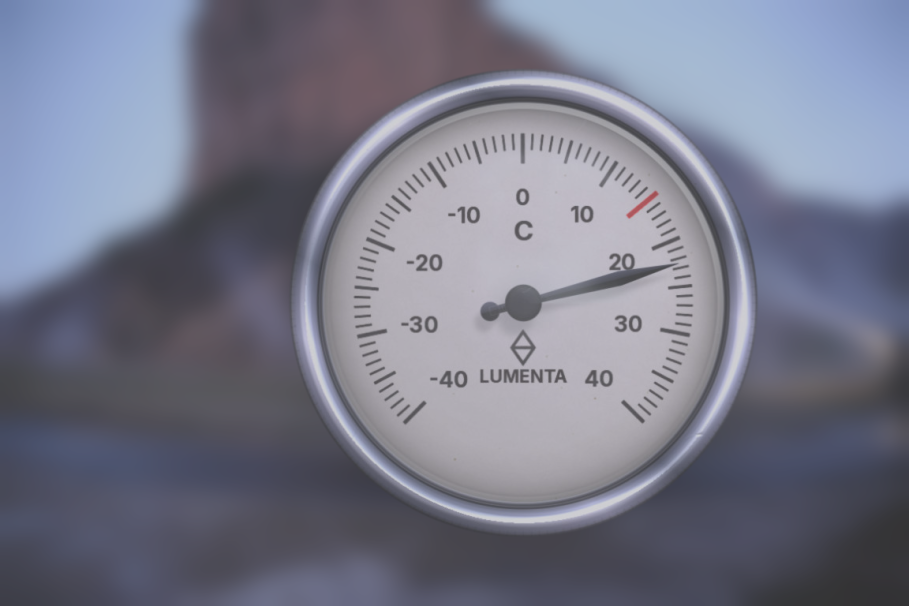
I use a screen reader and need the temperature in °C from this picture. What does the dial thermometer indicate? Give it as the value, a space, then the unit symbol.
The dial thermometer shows 22.5 °C
